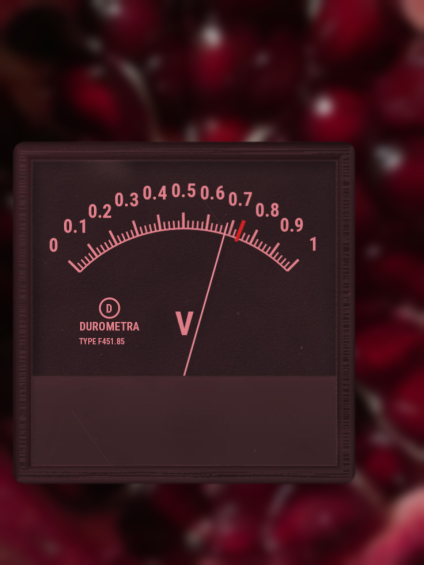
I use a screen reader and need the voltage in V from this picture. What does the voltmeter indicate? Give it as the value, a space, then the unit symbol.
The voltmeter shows 0.68 V
